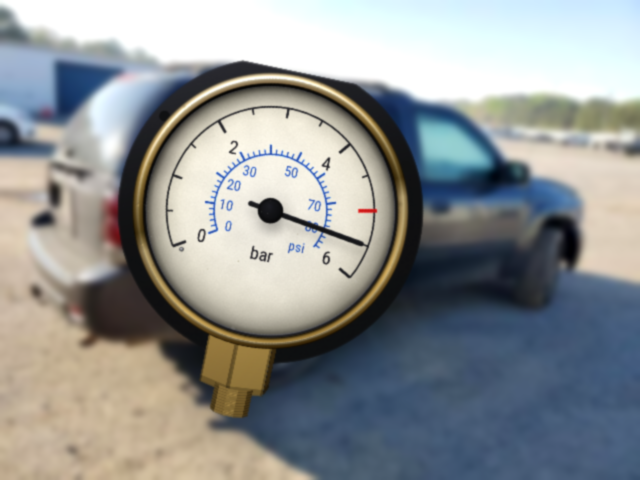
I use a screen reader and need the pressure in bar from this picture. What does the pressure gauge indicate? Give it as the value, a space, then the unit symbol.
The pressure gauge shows 5.5 bar
